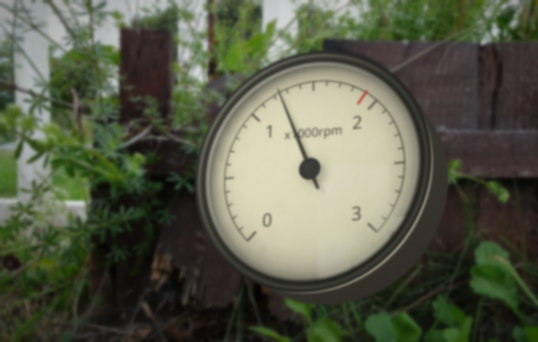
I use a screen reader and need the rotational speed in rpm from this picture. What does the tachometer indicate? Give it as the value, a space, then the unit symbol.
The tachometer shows 1250 rpm
